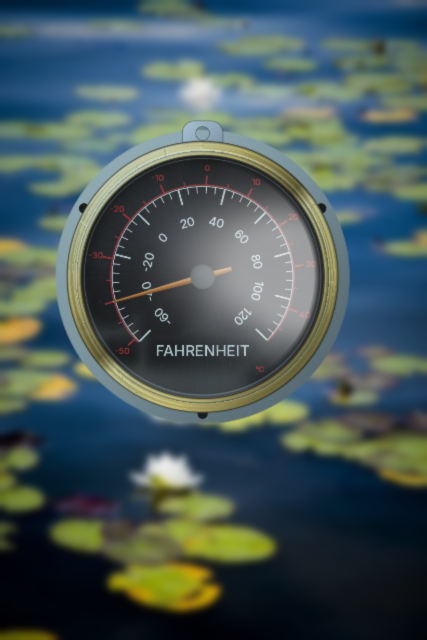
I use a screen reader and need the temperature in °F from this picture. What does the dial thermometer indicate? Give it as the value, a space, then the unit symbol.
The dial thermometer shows -40 °F
